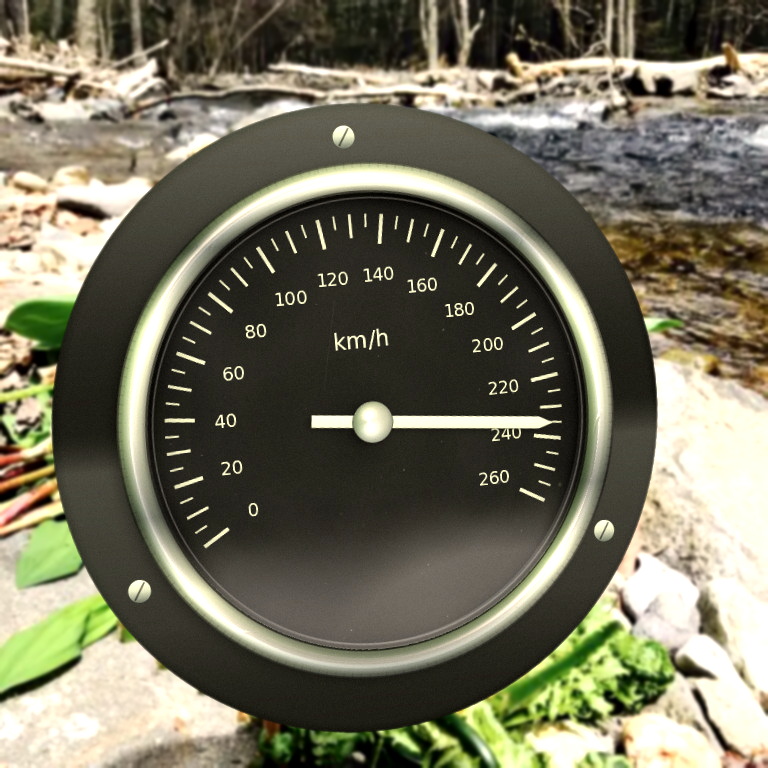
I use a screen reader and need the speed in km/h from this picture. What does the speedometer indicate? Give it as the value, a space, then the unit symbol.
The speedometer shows 235 km/h
